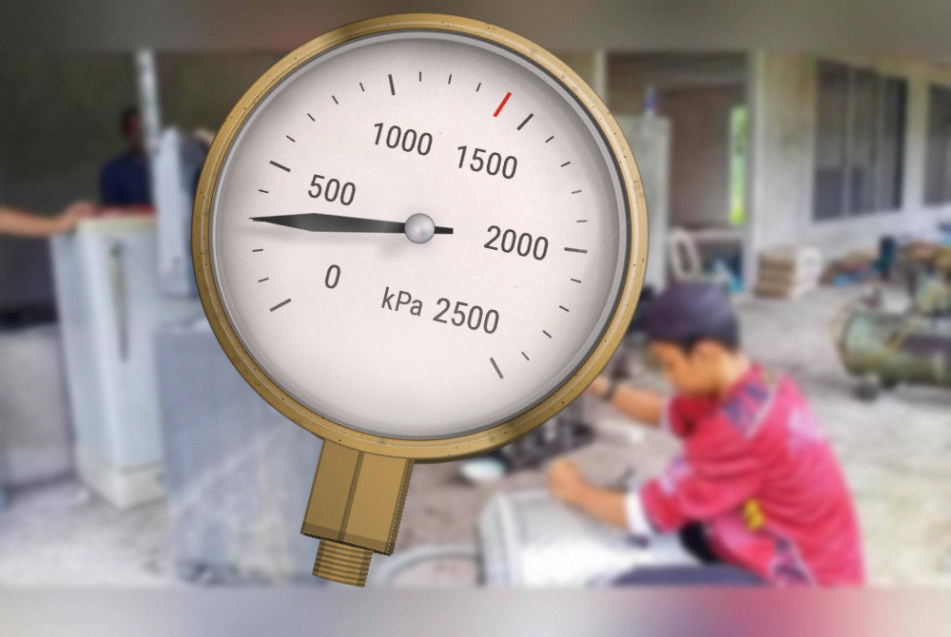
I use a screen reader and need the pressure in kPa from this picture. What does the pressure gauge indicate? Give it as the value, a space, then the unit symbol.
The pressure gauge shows 300 kPa
